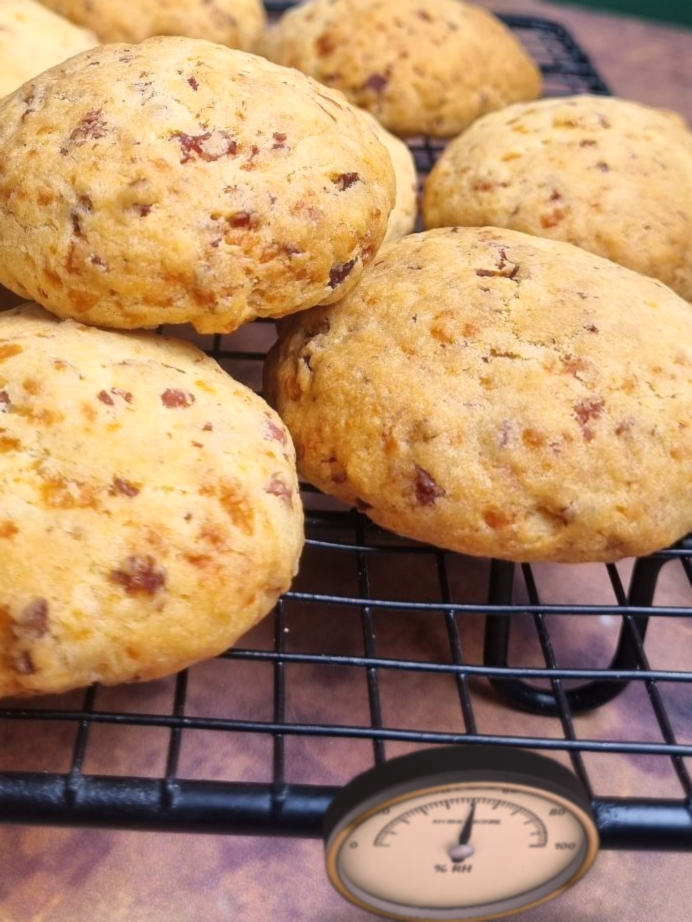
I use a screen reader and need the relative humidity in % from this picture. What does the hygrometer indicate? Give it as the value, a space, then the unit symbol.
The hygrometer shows 50 %
